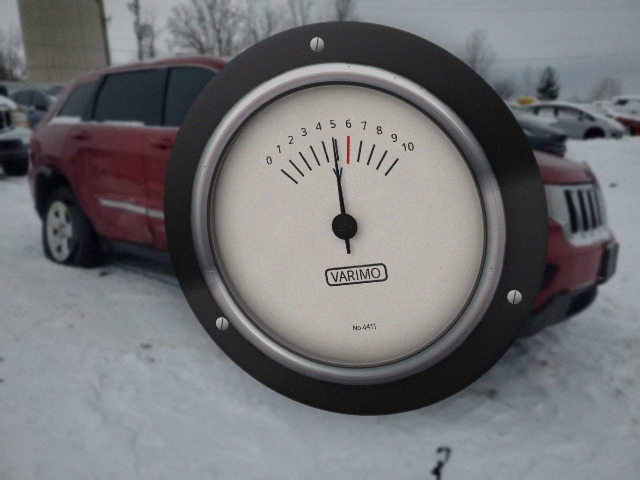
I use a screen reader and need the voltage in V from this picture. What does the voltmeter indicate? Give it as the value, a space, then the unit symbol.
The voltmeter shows 5 V
